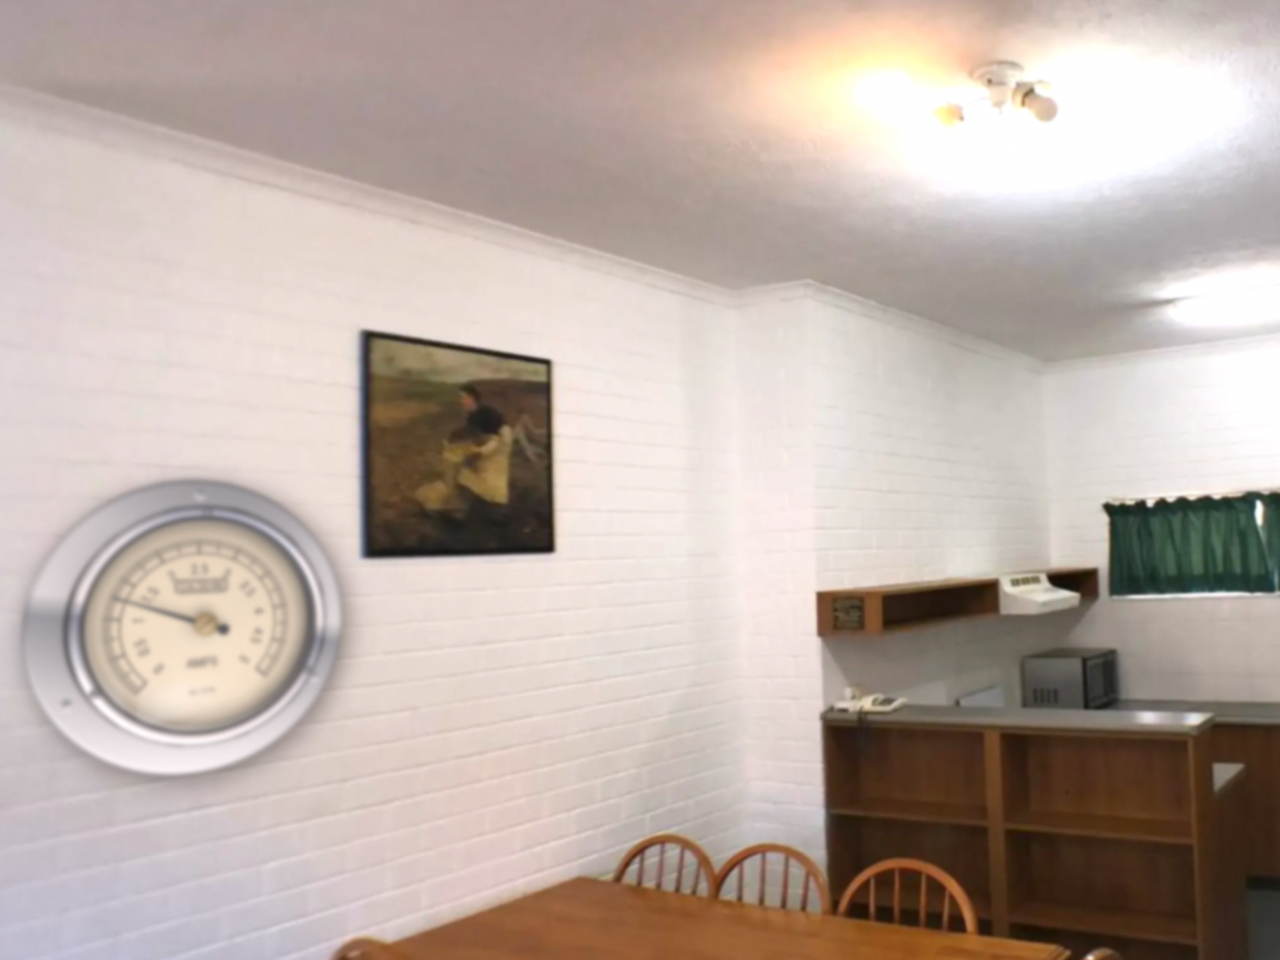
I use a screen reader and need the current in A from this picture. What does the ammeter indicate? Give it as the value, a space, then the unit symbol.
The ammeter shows 1.25 A
